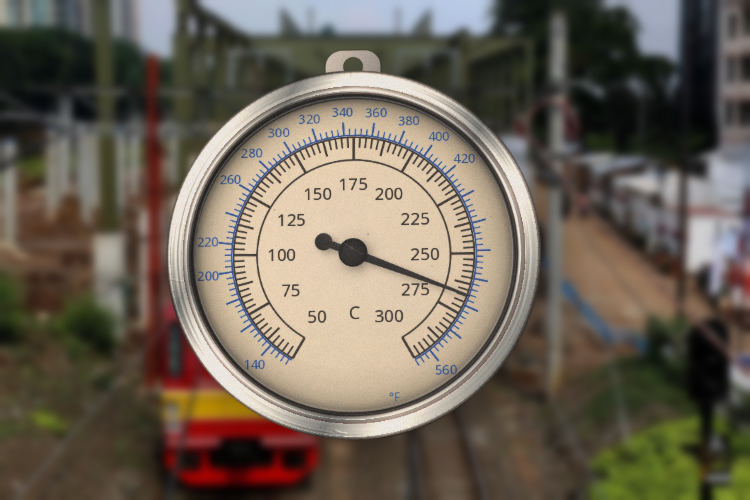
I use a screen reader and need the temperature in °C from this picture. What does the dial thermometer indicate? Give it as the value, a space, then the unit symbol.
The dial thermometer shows 267.5 °C
